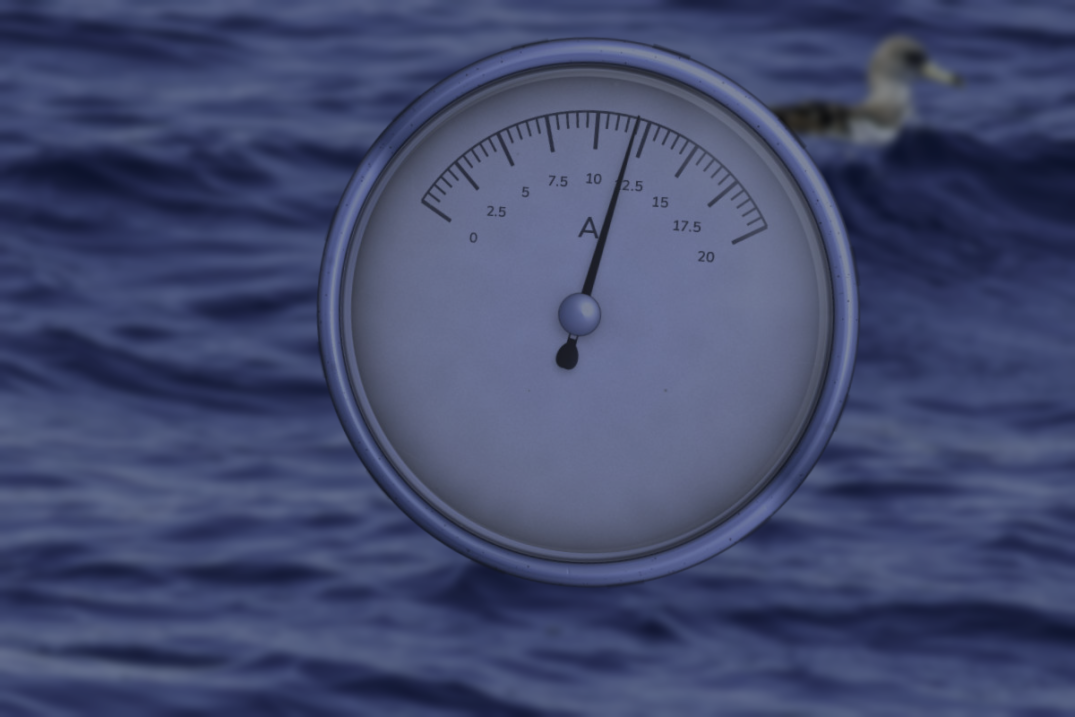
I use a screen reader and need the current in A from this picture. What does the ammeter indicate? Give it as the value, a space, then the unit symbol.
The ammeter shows 12 A
